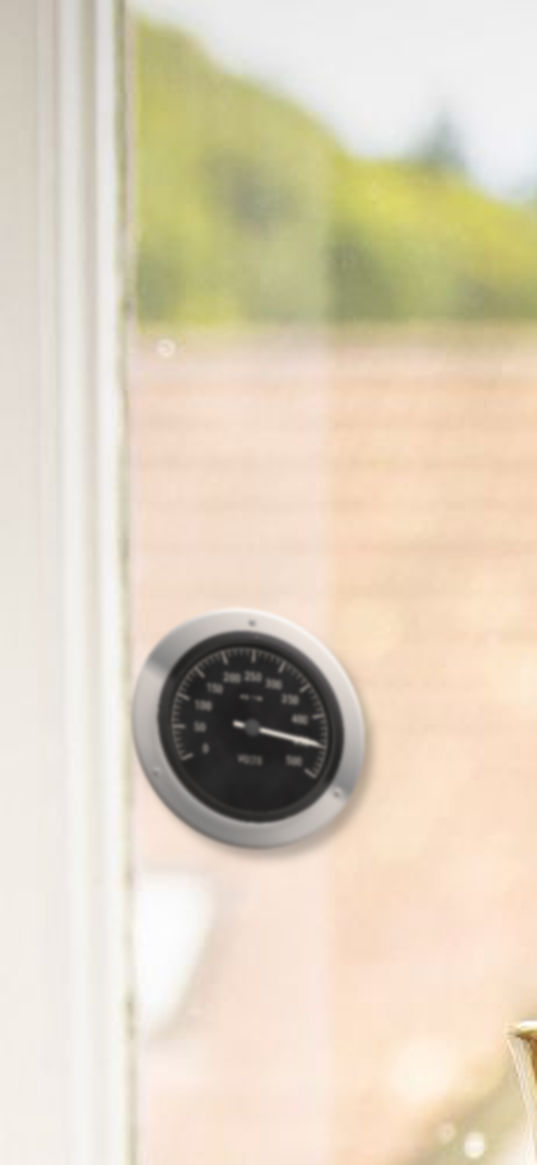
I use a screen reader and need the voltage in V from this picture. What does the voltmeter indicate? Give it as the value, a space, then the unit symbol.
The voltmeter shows 450 V
